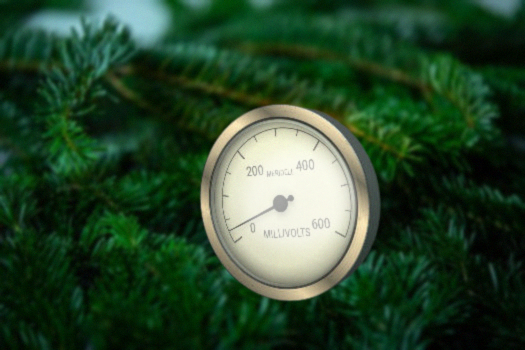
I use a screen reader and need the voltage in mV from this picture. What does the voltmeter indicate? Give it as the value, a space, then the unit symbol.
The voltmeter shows 25 mV
